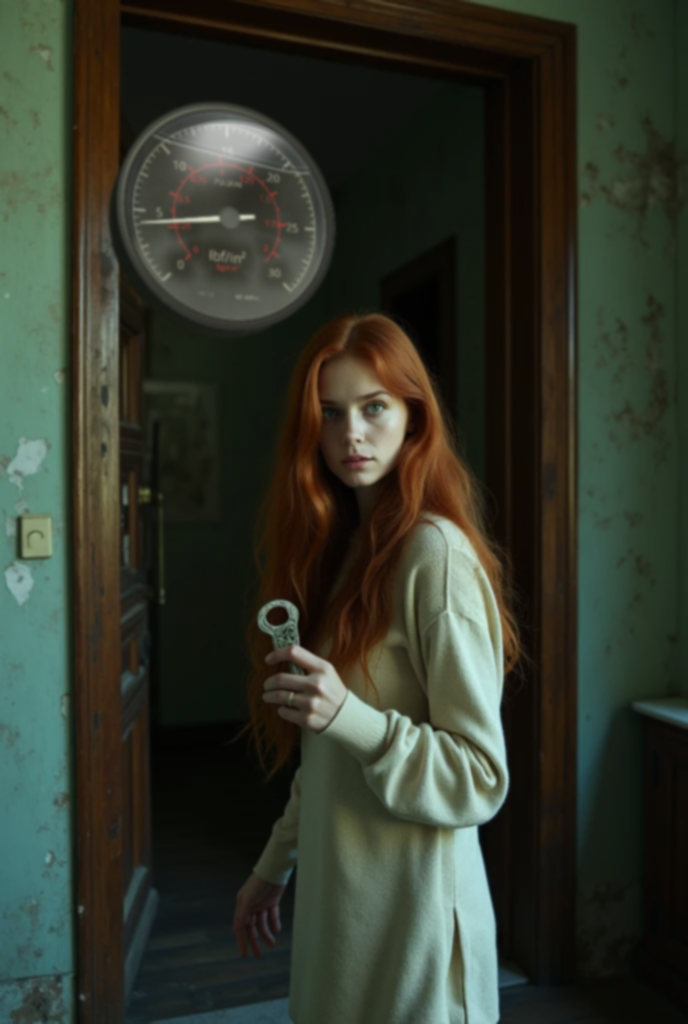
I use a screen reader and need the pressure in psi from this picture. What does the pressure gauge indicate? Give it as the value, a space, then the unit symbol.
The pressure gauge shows 4 psi
